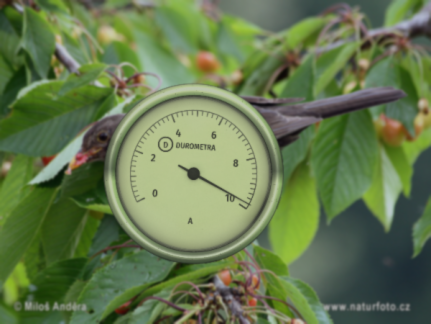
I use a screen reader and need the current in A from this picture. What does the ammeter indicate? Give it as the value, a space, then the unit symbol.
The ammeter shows 9.8 A
